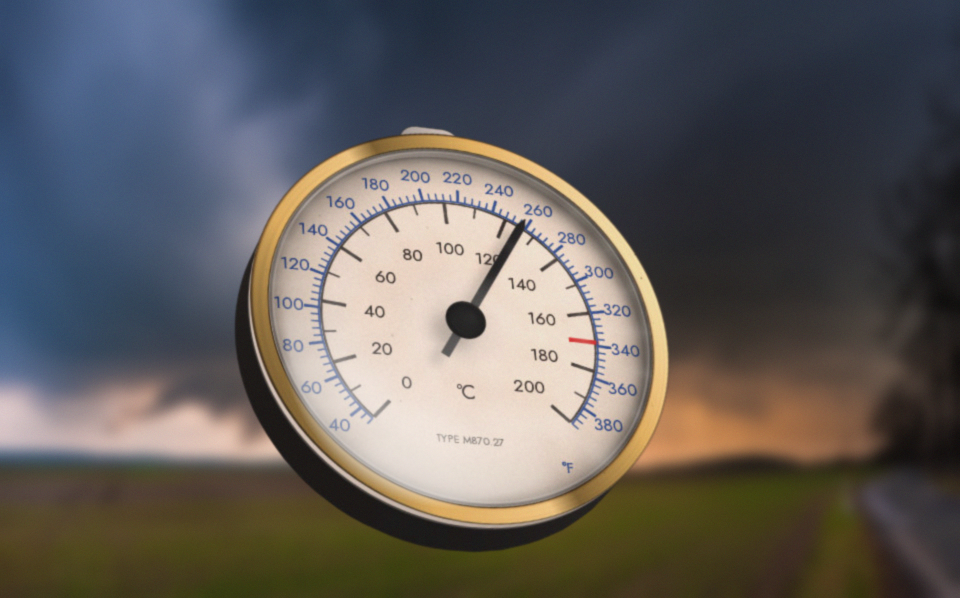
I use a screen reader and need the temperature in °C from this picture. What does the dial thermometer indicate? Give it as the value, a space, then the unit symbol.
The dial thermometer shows 125 °C
